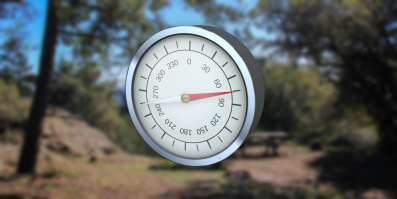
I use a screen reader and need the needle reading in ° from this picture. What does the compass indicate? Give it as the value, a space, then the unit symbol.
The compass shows 75 °
